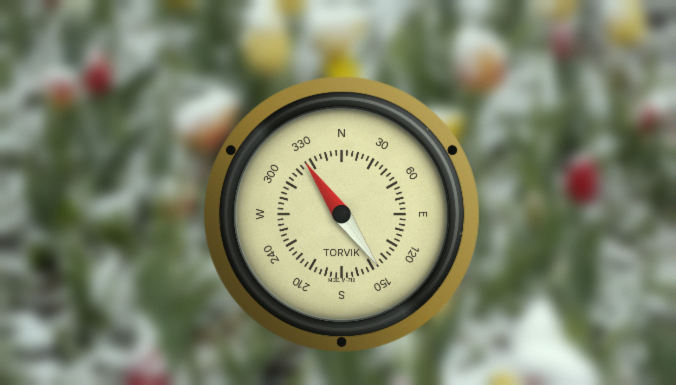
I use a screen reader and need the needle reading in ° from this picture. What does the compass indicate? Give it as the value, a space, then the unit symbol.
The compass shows 325 °
